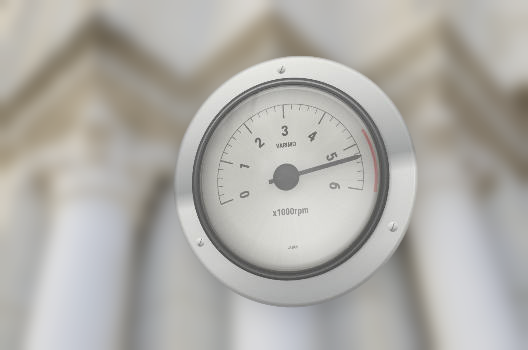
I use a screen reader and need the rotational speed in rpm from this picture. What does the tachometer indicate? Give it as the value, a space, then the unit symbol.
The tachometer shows 5300 rpm
